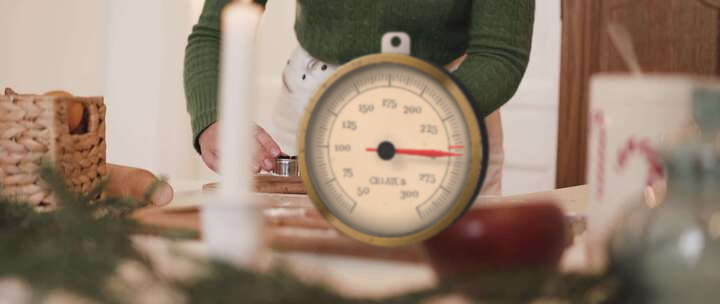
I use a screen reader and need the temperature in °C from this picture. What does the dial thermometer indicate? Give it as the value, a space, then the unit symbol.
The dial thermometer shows 250 °C
